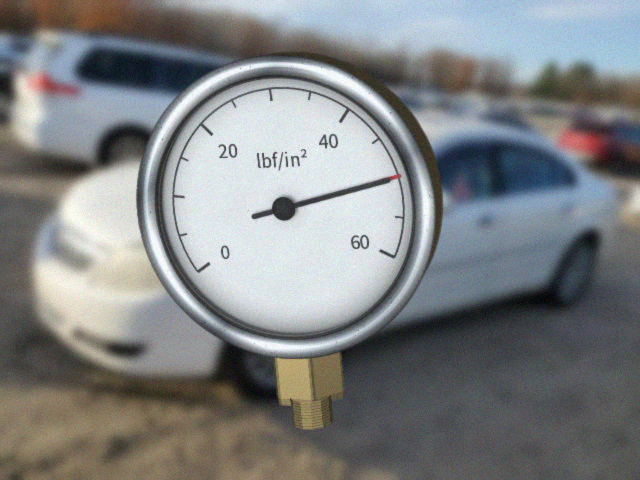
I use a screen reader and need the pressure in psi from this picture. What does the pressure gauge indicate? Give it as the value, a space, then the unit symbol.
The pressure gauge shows 50 psi
